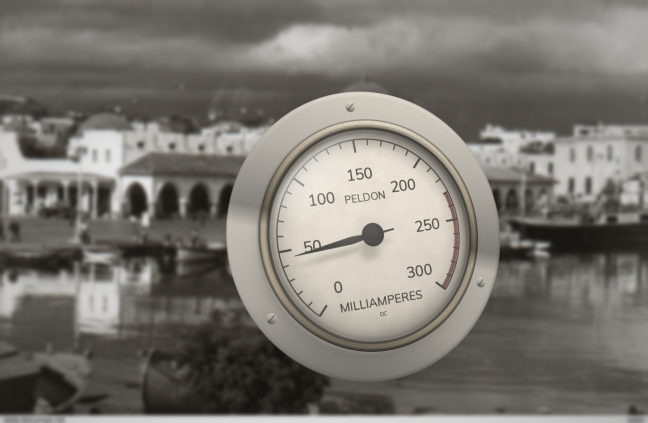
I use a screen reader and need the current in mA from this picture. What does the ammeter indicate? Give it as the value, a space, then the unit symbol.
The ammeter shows 45 mA
